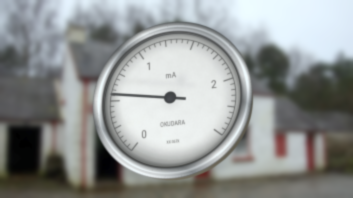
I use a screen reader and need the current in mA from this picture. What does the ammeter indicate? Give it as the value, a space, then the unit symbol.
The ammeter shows 0.55 mA
